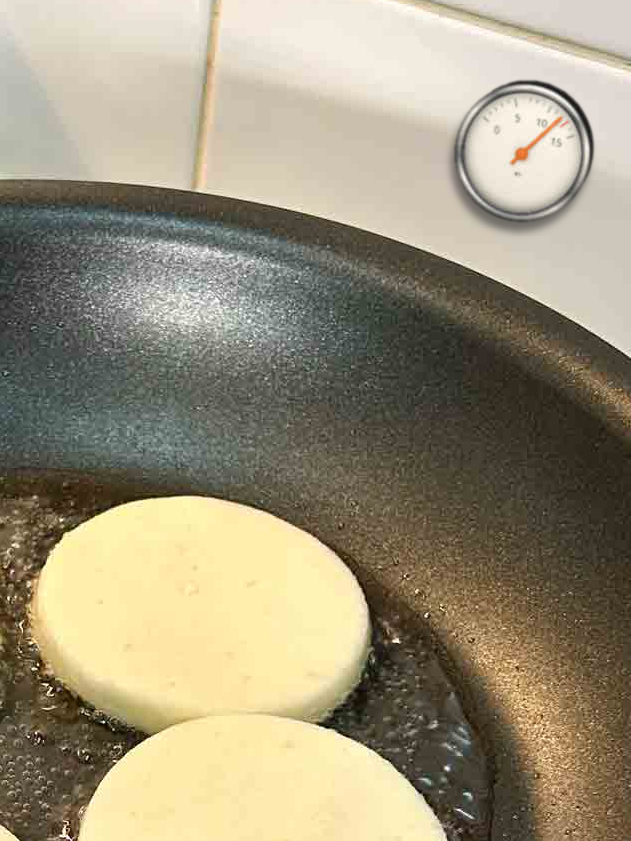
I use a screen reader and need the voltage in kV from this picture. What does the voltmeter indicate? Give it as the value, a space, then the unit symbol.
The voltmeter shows 12 kV
